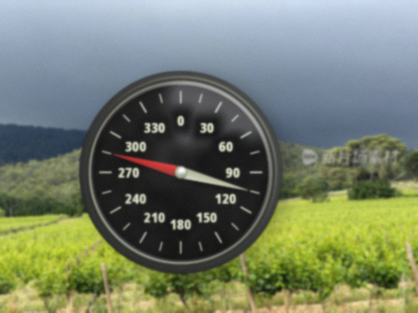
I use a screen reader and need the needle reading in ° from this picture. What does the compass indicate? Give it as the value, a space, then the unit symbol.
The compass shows 285 °
